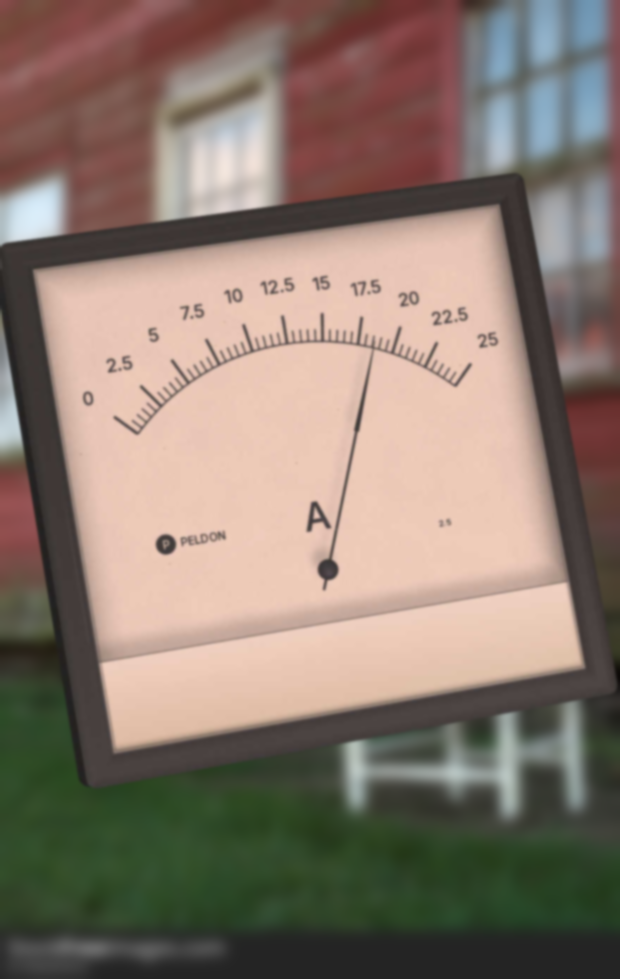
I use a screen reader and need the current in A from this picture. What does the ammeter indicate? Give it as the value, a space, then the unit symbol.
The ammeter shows 18.5 A
